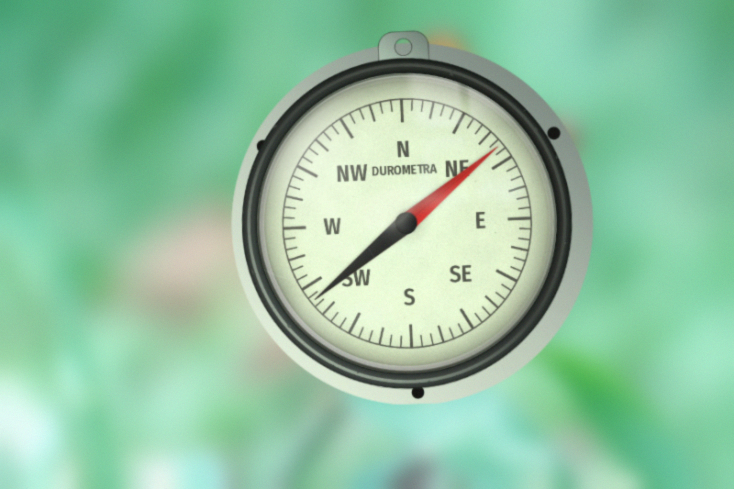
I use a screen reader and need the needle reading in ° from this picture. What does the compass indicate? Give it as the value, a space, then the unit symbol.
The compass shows 52.5 °
